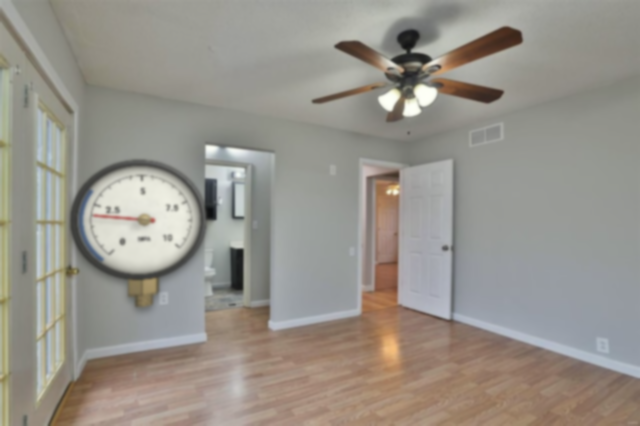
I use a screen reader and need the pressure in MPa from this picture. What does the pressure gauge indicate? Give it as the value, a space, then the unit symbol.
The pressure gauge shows 2 MPa
